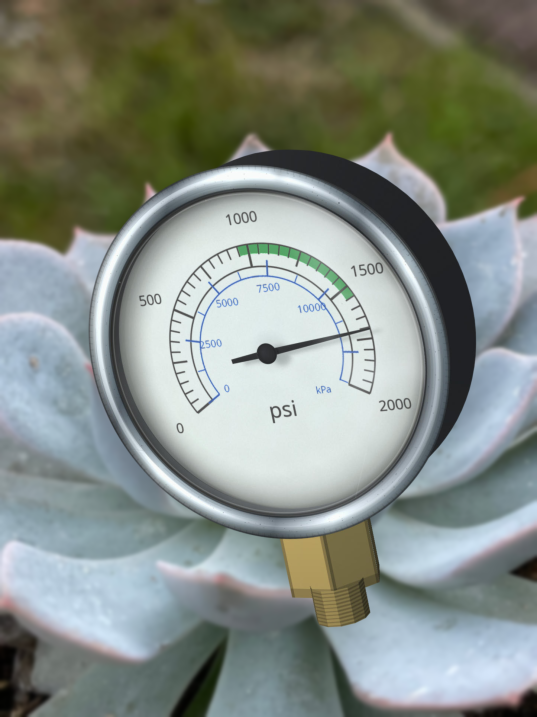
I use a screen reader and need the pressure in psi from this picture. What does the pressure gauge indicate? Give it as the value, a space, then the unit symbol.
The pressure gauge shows 1700 psi
